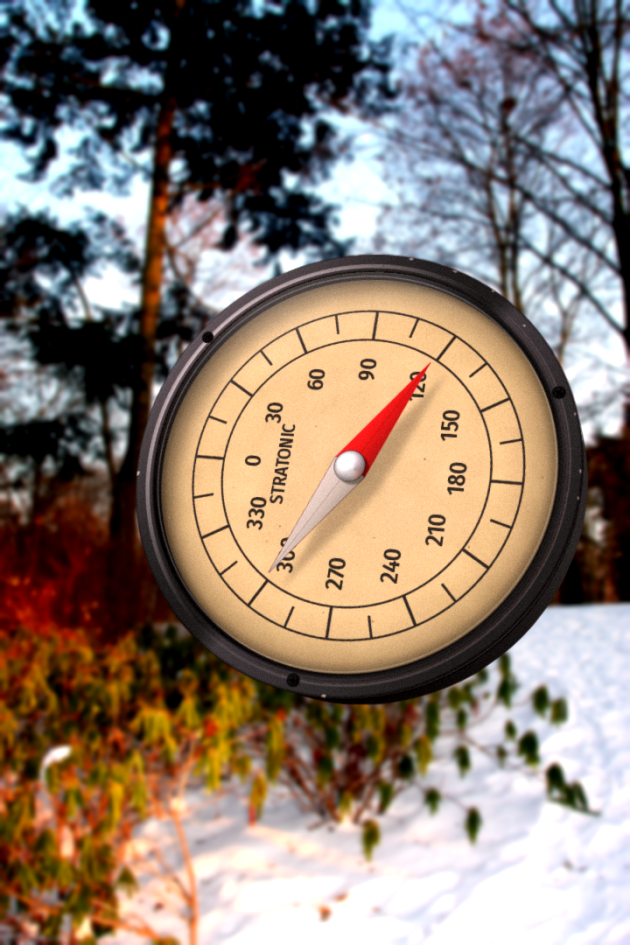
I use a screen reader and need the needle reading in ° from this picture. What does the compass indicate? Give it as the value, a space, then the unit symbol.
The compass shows 120 °
